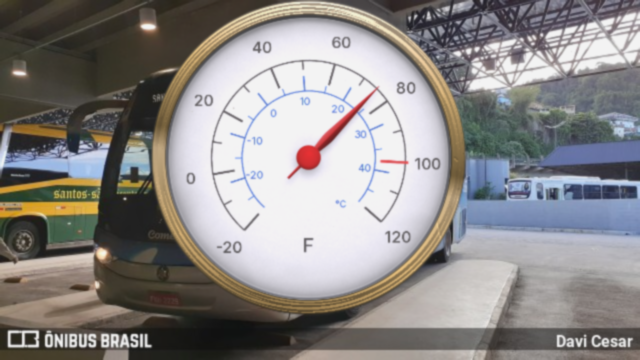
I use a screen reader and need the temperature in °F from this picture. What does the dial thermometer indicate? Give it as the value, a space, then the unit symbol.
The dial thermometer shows 75 °F
